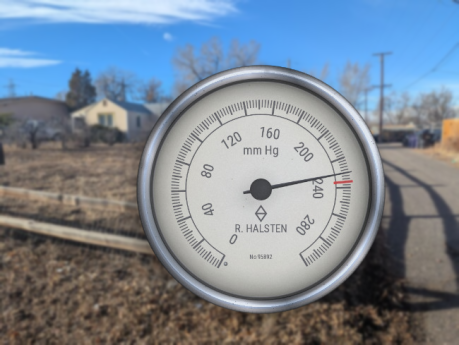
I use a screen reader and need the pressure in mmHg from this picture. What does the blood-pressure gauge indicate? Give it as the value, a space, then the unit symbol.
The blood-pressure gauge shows 230 mmHg
